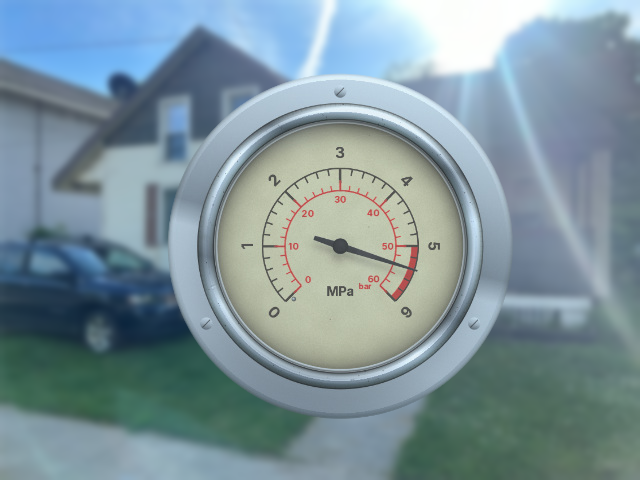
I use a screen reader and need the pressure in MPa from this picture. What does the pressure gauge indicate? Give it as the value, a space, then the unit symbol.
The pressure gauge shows 5.4 MPa
